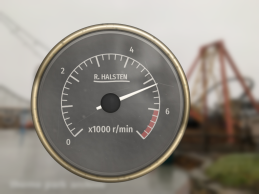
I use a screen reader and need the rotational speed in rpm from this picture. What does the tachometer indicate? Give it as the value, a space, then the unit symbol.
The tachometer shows 5200 rpm
